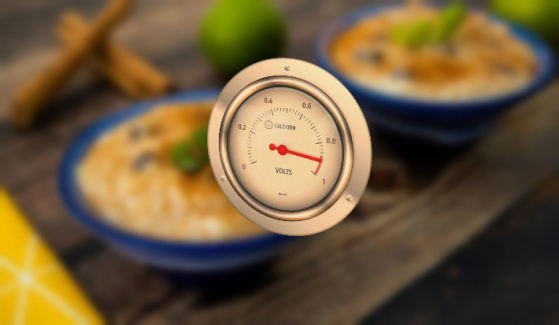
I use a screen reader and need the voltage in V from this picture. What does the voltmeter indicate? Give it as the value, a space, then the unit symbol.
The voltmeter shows 0.9 V
